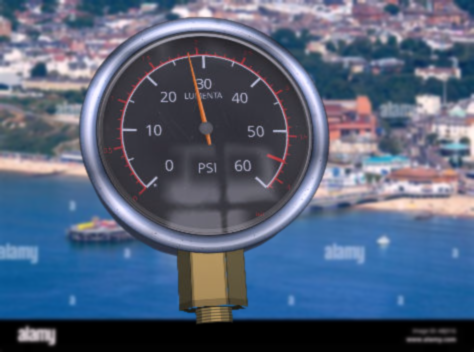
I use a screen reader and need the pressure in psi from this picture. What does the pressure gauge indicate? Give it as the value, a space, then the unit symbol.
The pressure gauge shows 27.5 psi
